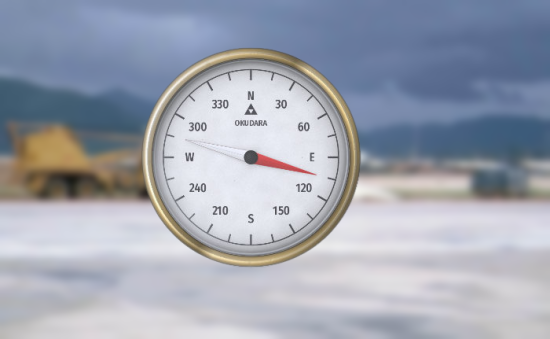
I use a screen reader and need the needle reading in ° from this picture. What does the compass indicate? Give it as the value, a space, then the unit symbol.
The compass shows 105 °
